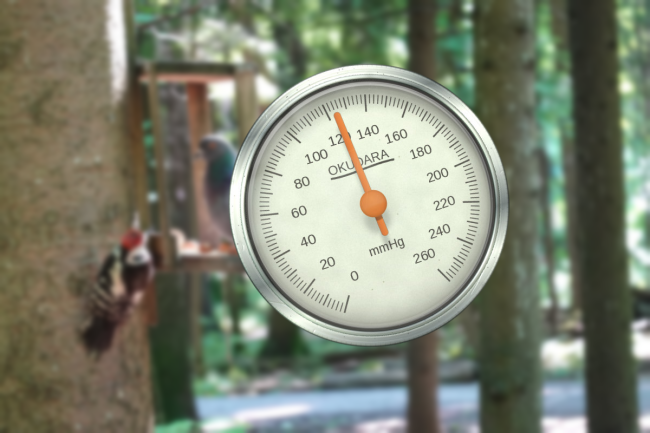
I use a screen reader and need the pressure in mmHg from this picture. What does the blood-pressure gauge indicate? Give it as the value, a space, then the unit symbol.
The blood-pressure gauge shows 124 mmHg
